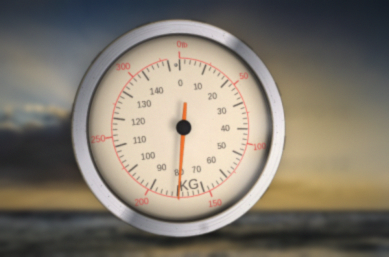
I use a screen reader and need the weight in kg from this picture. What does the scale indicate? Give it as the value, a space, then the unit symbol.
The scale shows 80 kg
